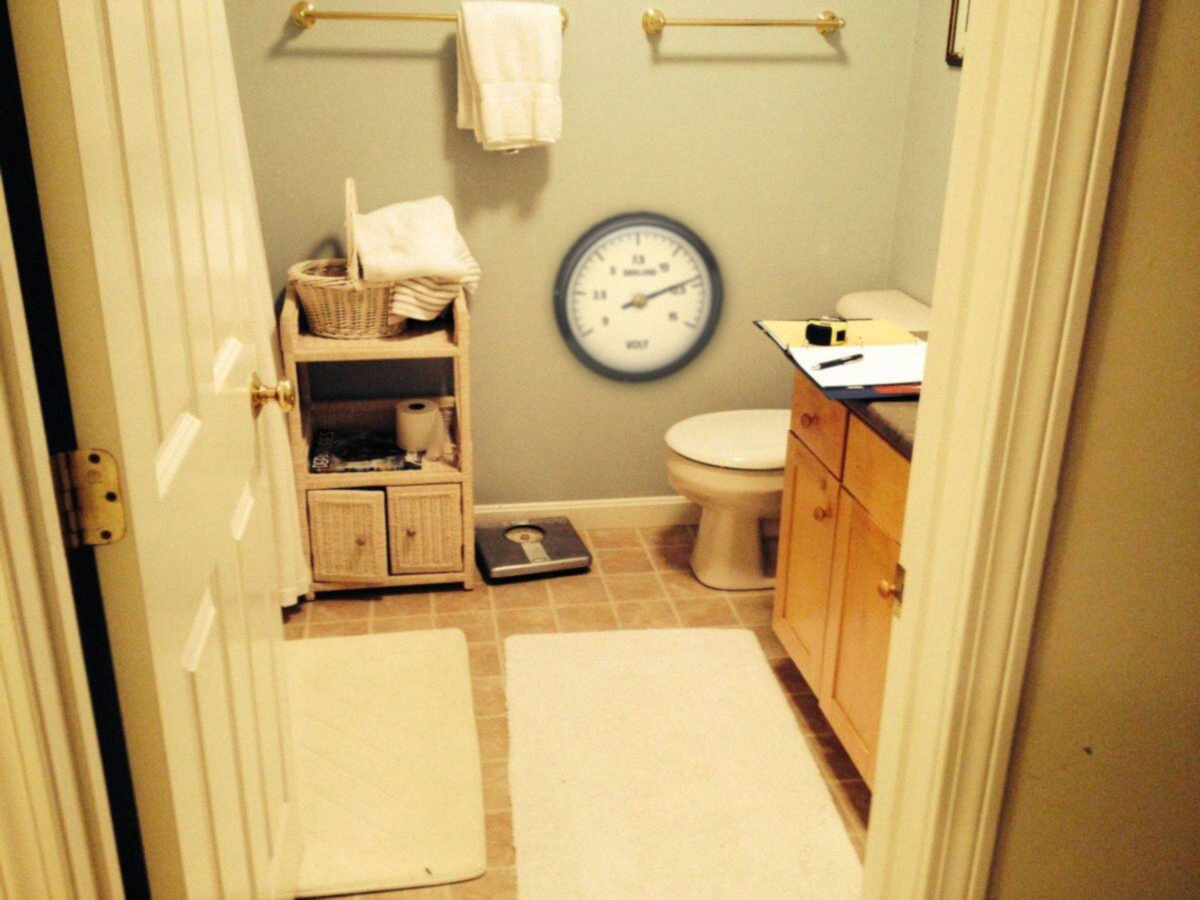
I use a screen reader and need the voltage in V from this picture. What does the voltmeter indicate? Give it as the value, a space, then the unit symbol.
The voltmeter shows 12 V
